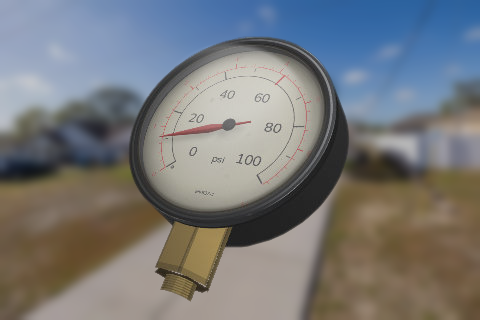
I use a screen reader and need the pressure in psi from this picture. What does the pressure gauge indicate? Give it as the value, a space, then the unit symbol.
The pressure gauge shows 10 psi
